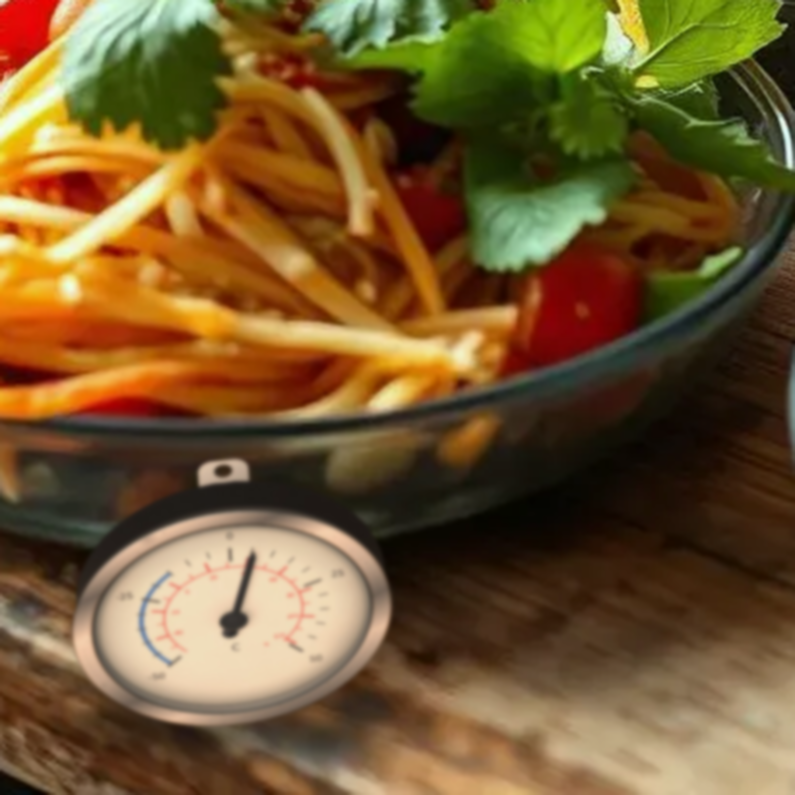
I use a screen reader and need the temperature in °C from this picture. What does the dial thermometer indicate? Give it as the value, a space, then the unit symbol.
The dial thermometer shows 5 °C
